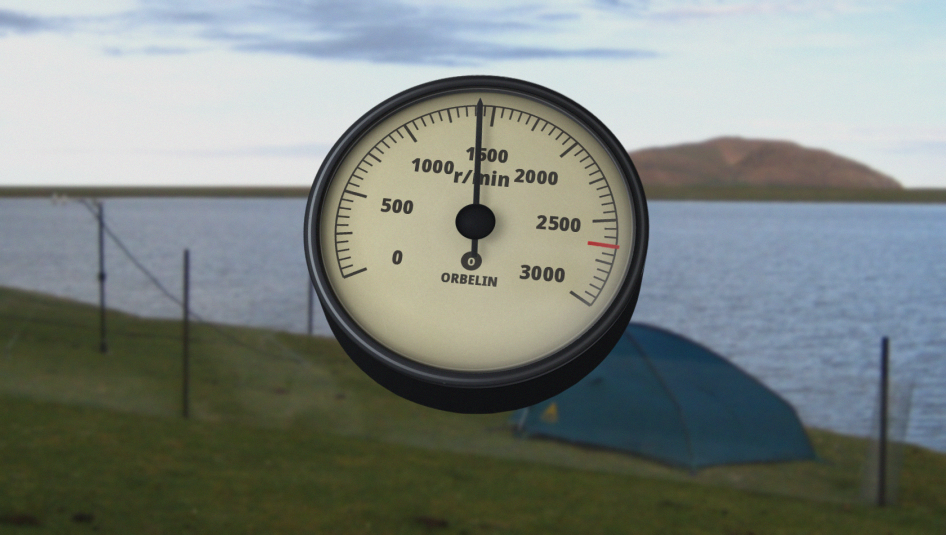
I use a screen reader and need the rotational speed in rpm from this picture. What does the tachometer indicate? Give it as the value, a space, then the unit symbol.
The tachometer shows 1425 rpm
